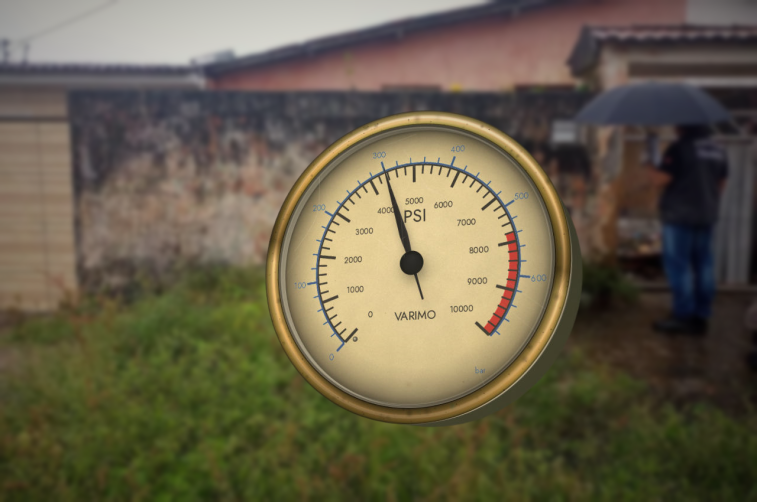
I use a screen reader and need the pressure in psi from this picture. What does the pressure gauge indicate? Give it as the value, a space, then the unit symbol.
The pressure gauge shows 4400 psi
